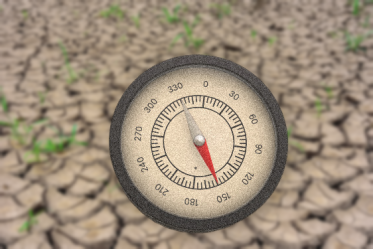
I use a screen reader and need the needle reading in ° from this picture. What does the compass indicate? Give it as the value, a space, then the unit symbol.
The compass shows 150 °
